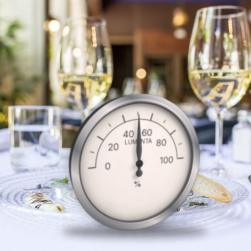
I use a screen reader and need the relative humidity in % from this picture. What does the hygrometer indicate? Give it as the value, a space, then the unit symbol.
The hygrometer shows 50 %
